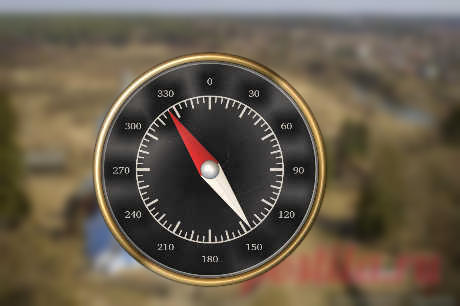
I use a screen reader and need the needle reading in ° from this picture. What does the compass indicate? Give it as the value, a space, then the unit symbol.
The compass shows 325 °
